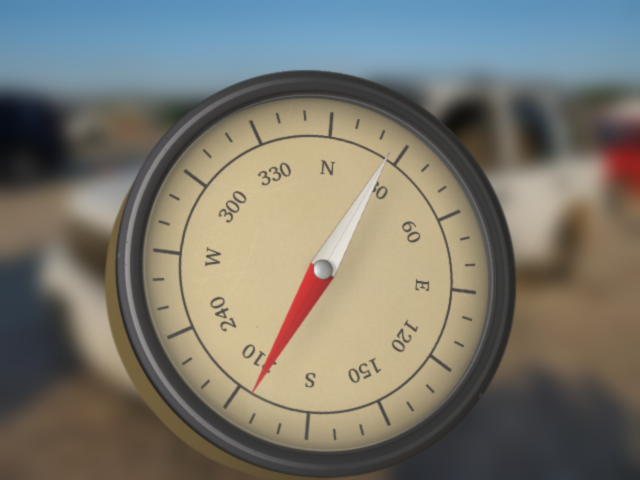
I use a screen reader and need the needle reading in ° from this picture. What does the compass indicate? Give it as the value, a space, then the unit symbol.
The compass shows 205 °
